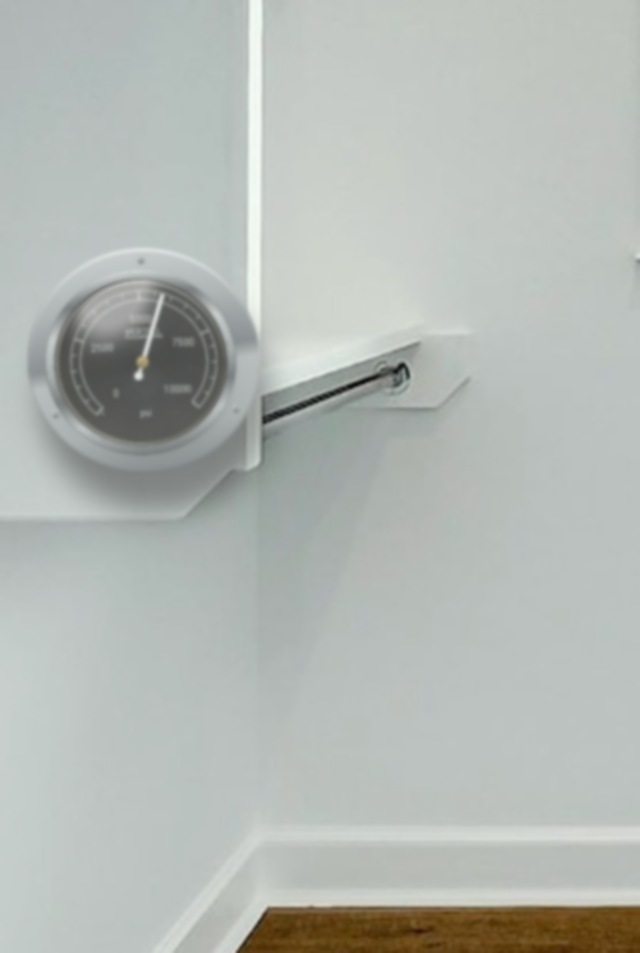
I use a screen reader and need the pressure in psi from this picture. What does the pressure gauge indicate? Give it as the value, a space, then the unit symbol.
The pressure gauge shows 5750 psi
